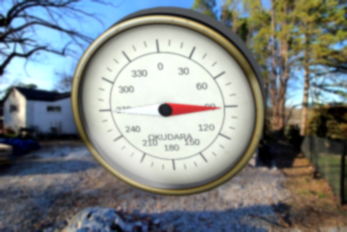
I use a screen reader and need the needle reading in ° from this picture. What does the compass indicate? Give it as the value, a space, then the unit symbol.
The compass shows 90 °
